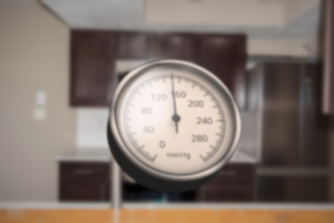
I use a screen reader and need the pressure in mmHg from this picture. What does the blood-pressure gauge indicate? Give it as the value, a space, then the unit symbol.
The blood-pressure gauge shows 150 mmHg
